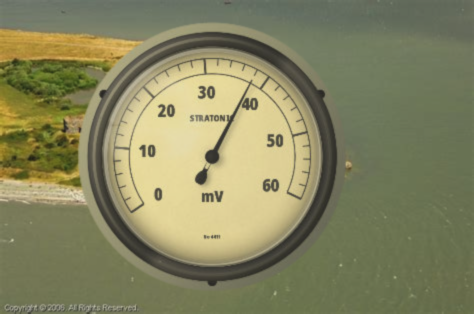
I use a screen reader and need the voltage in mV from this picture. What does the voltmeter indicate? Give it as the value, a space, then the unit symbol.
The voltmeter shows 38 mV
